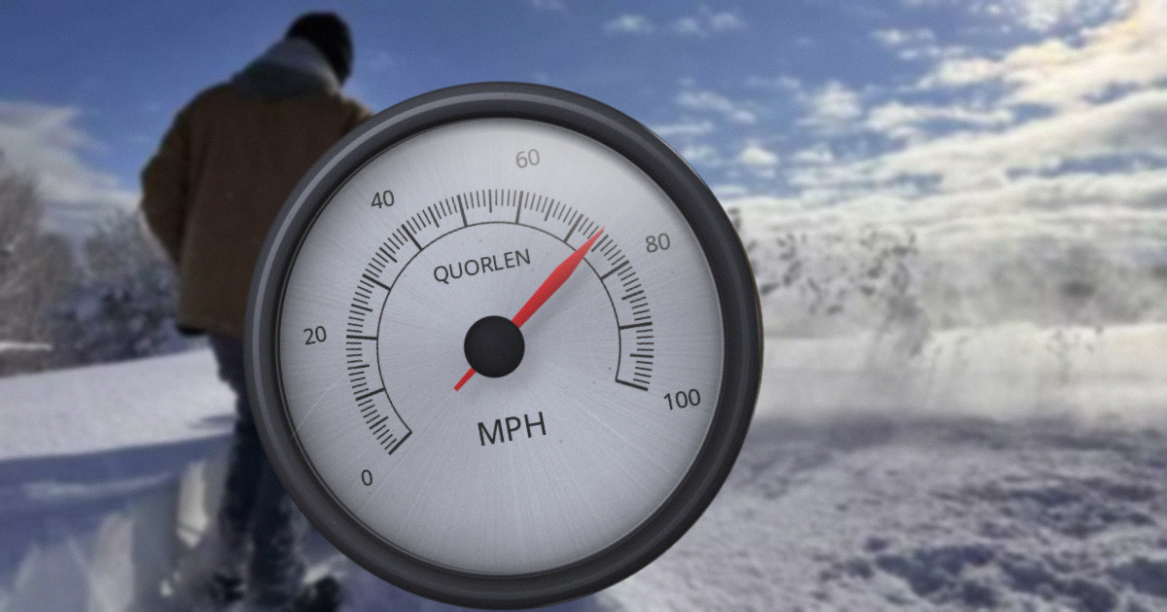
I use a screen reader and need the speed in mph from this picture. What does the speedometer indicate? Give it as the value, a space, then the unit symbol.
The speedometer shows 74 mph
